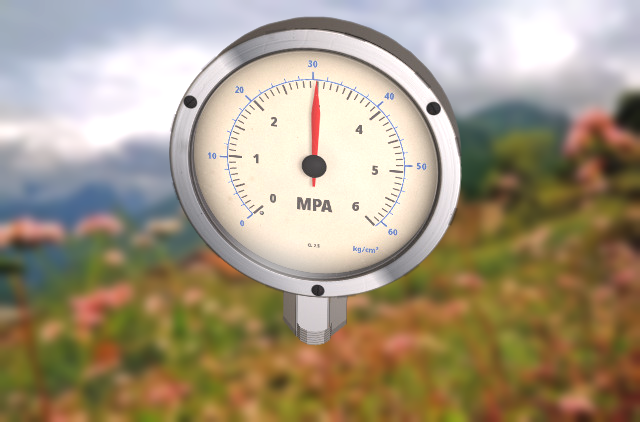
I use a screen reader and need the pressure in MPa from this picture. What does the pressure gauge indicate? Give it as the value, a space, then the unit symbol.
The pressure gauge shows 3 MPa
